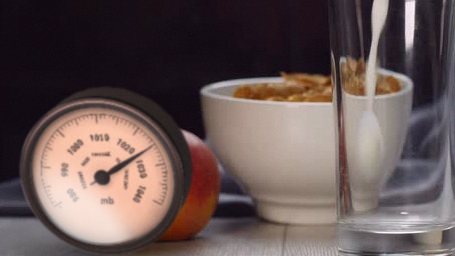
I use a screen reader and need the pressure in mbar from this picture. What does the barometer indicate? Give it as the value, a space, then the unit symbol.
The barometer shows 1025 mbar
